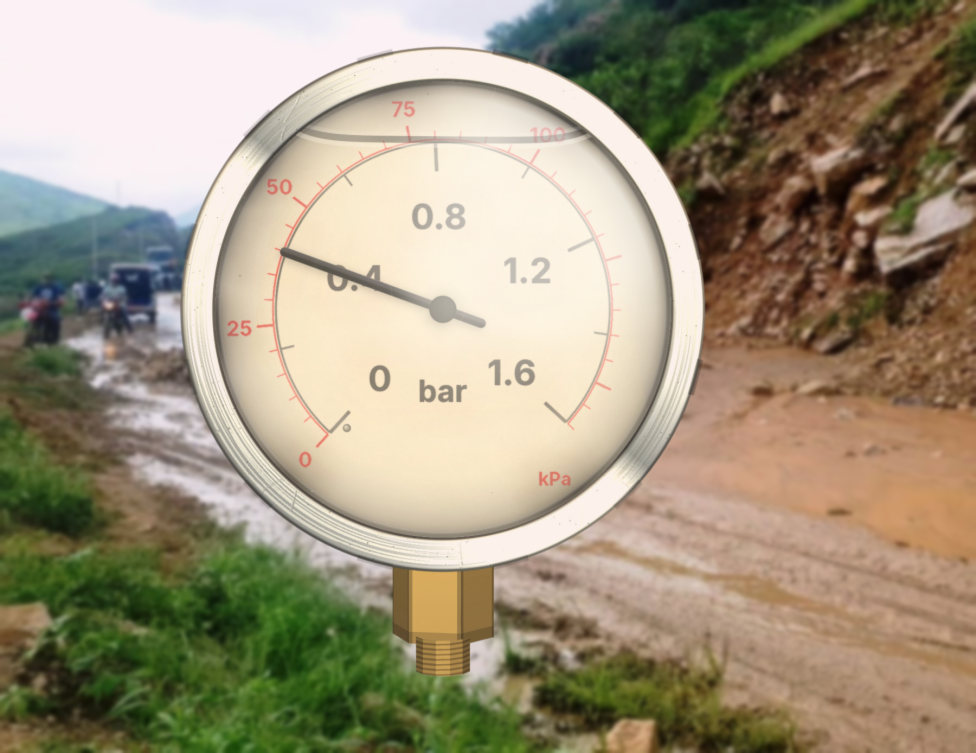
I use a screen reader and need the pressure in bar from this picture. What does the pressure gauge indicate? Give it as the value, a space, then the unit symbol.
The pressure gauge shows 0.4 bar
